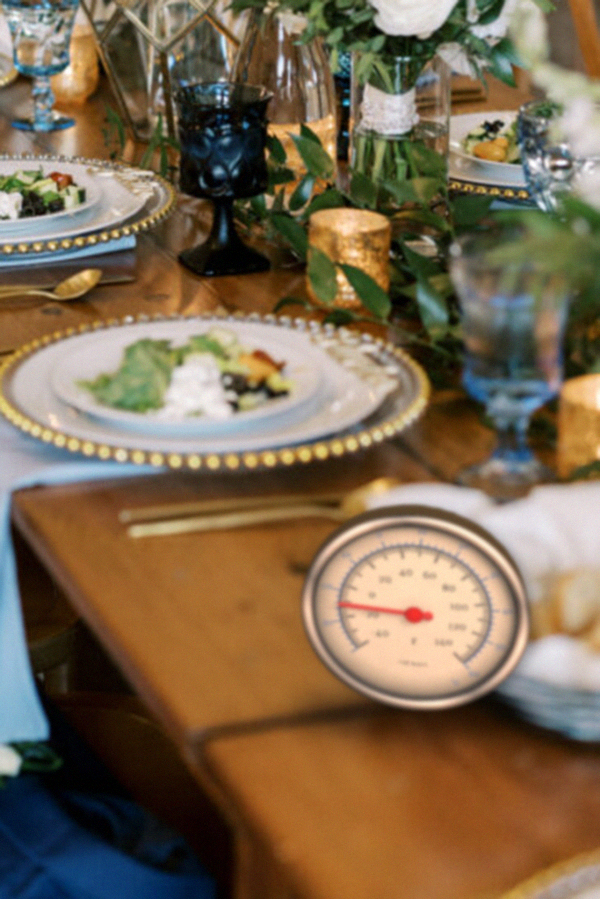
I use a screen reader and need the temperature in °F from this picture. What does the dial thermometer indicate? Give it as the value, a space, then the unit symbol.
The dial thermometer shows -10 °F
